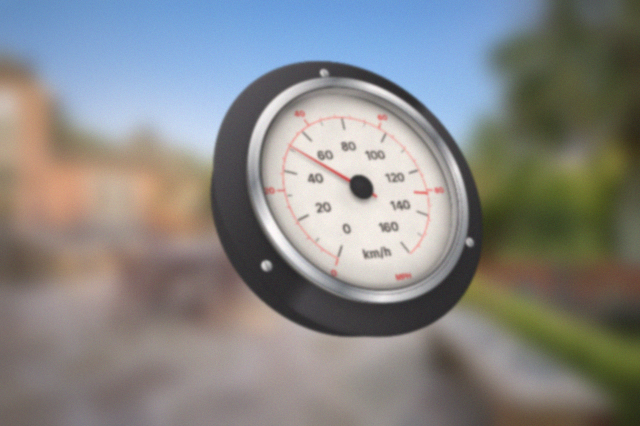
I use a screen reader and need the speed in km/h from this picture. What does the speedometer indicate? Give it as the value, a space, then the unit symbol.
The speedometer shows 50 km/h
